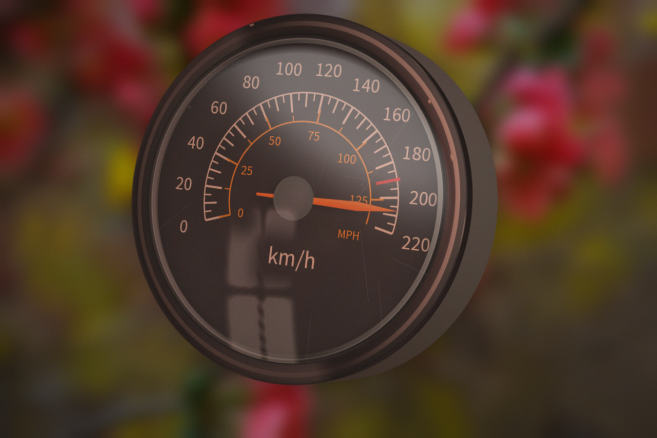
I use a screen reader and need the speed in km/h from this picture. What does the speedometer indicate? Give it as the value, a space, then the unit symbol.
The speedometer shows 207.5 km/h
